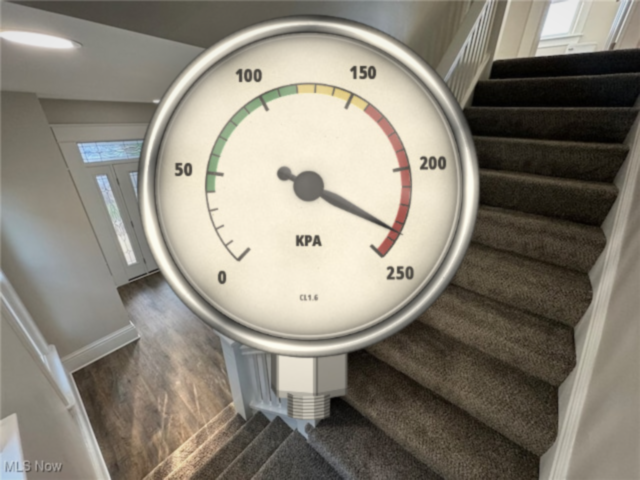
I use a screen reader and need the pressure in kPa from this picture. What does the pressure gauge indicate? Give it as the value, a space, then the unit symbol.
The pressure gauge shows 235 kPa
